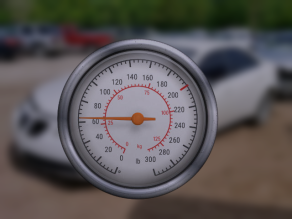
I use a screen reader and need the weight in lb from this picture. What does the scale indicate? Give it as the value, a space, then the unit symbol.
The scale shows 64 lb
